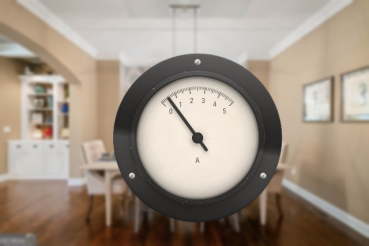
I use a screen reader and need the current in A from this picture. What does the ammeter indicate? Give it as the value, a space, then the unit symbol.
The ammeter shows 0.5 A
